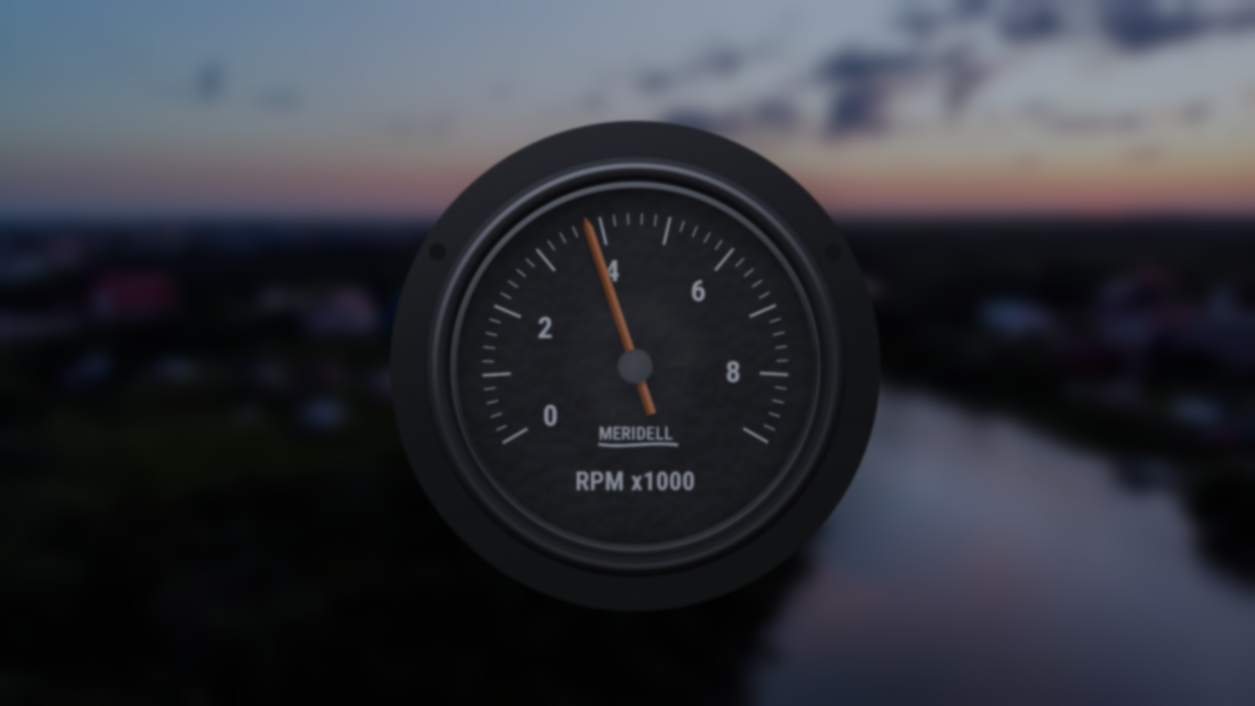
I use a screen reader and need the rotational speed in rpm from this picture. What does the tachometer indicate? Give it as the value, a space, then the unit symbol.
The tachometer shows 3800 rpm
